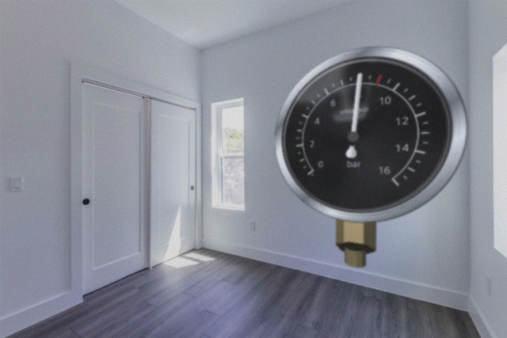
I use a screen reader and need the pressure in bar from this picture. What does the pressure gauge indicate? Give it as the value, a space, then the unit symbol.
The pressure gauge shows 8 bar
